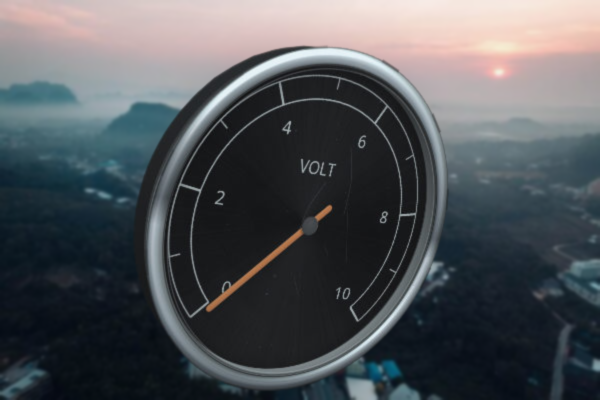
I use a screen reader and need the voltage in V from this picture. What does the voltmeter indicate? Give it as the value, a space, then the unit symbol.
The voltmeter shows 0 V
